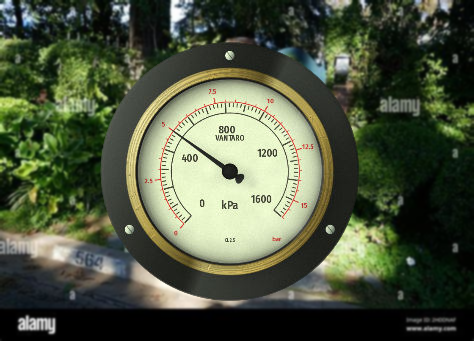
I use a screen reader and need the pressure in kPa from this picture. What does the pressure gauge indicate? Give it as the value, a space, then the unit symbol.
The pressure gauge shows 500 kPa
